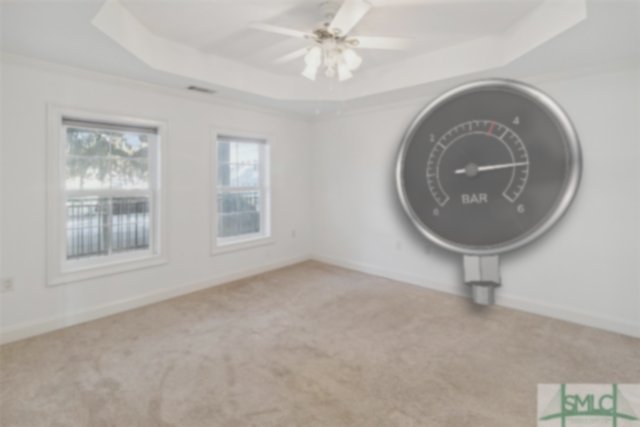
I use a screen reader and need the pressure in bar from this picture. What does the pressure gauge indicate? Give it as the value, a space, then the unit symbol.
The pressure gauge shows 5 bar
